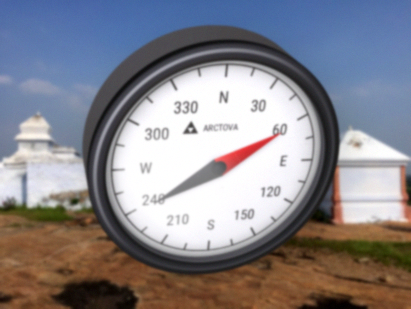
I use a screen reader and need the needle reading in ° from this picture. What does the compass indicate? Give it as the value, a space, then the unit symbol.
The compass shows 60 °
